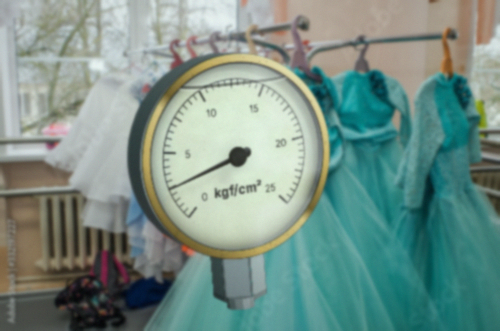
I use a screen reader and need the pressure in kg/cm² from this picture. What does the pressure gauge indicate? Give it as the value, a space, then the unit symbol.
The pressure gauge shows 2.5 kg/cm²
